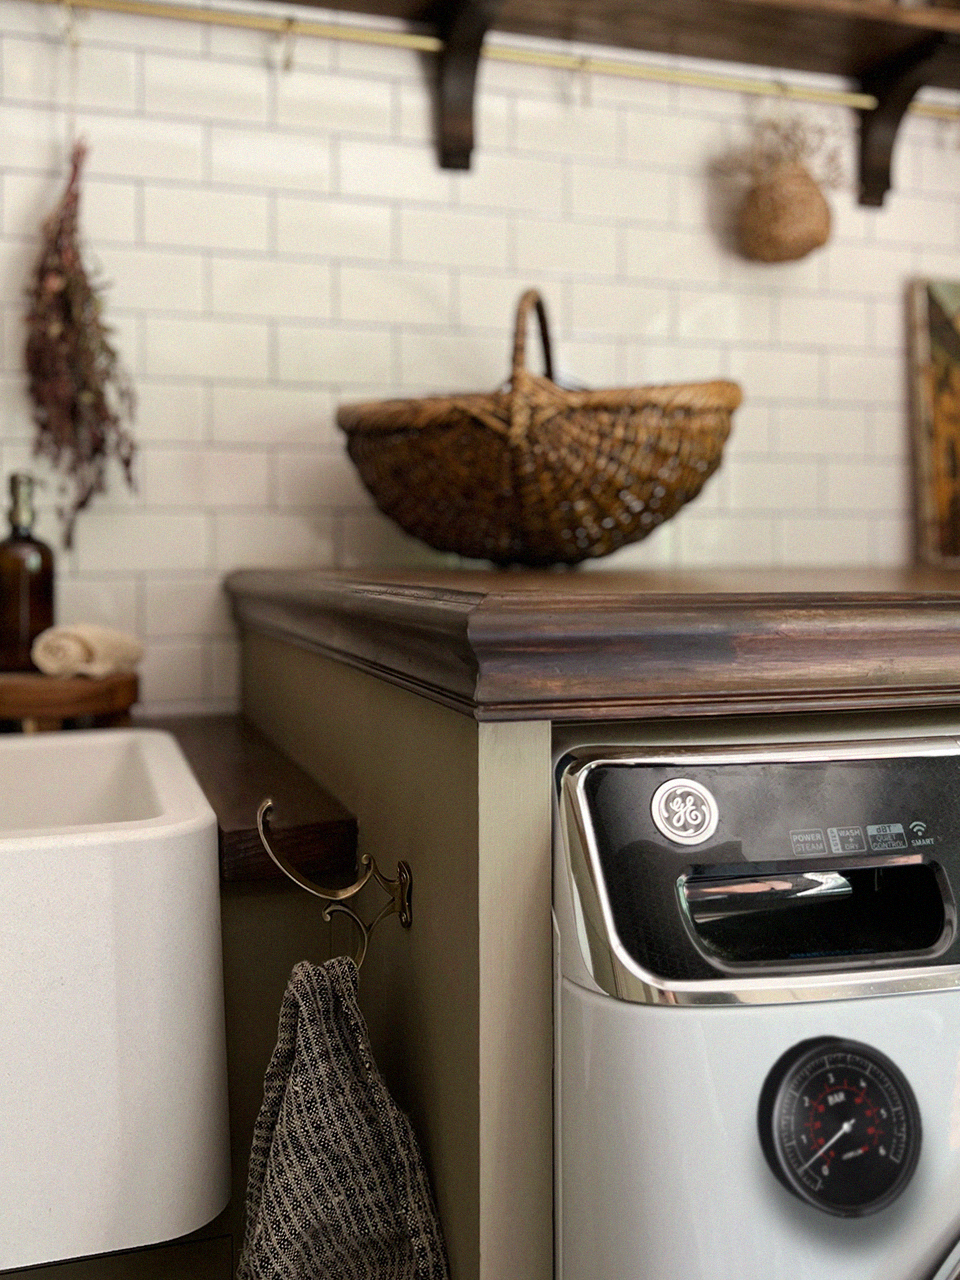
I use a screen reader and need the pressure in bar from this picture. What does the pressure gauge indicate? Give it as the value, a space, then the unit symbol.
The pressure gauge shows 0.5 bar
